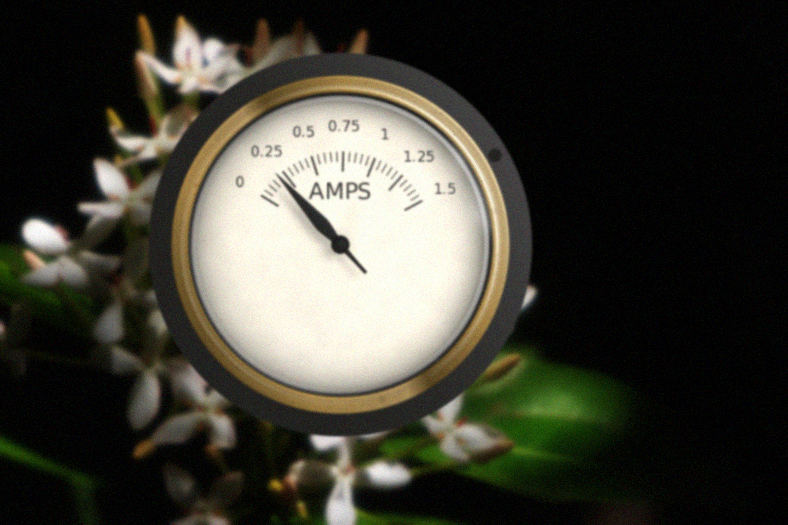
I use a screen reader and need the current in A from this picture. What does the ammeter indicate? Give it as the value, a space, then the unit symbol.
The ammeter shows 0.2 A
